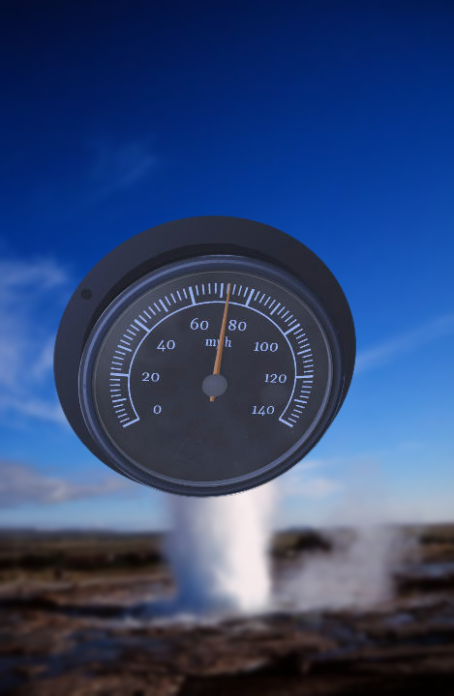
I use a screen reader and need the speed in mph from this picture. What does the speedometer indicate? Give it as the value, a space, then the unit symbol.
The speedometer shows 72 mph
